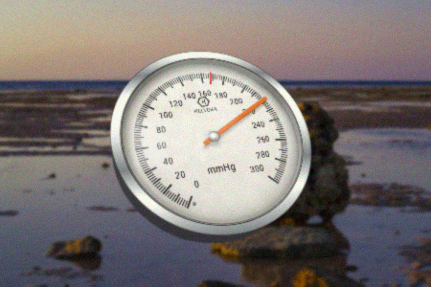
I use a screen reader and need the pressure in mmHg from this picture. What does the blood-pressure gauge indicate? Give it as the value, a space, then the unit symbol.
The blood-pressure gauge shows 220 mmHg
